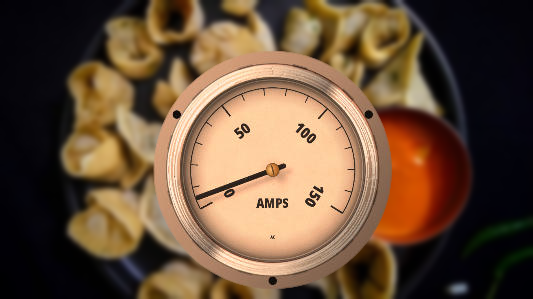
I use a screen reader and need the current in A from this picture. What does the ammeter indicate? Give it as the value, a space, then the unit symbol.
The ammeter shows 5 A
